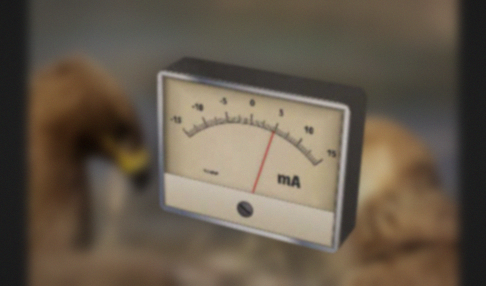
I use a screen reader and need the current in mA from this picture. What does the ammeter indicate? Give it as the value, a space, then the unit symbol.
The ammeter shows 5 mA
